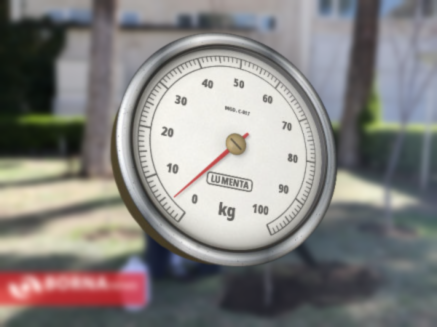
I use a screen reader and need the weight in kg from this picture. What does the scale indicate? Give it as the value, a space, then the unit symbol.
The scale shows 4 kg
